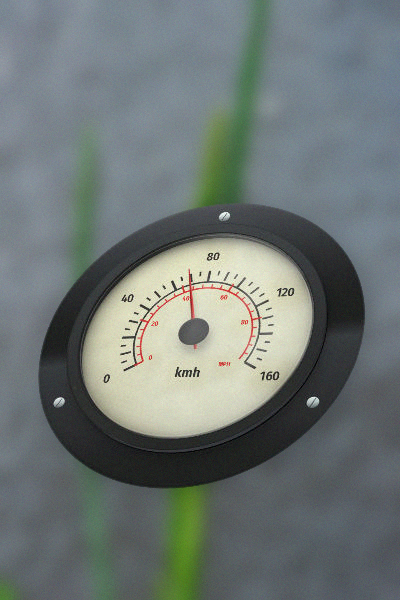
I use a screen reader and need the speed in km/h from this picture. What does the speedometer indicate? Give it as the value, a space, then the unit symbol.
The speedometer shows 70 km/h
